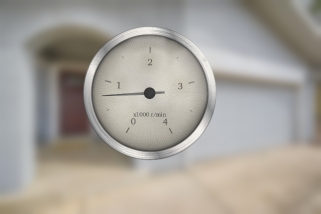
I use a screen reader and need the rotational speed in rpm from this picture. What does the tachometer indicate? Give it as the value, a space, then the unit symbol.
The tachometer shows 750 rpm
